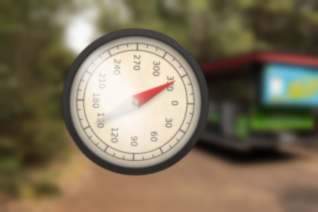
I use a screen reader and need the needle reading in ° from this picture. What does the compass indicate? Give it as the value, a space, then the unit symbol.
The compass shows 330 °
